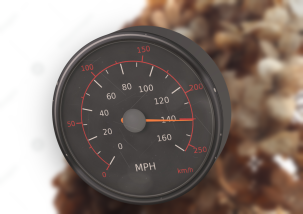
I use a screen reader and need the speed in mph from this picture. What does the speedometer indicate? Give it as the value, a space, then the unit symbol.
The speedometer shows 140 mph
